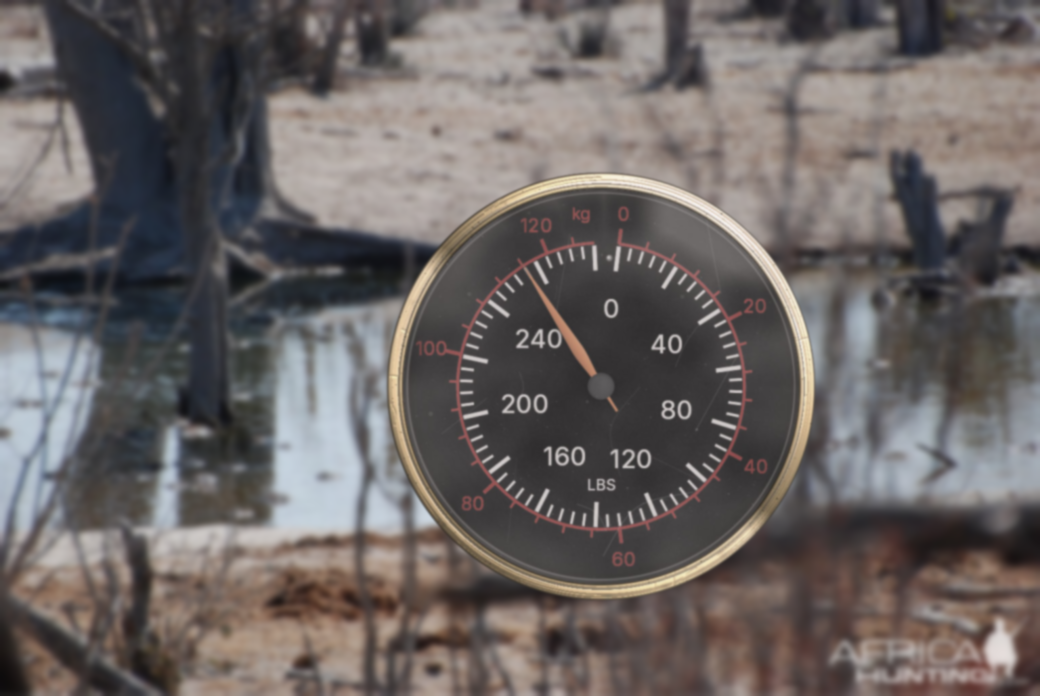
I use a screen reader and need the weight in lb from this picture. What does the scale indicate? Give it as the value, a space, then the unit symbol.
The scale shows 256 lb
